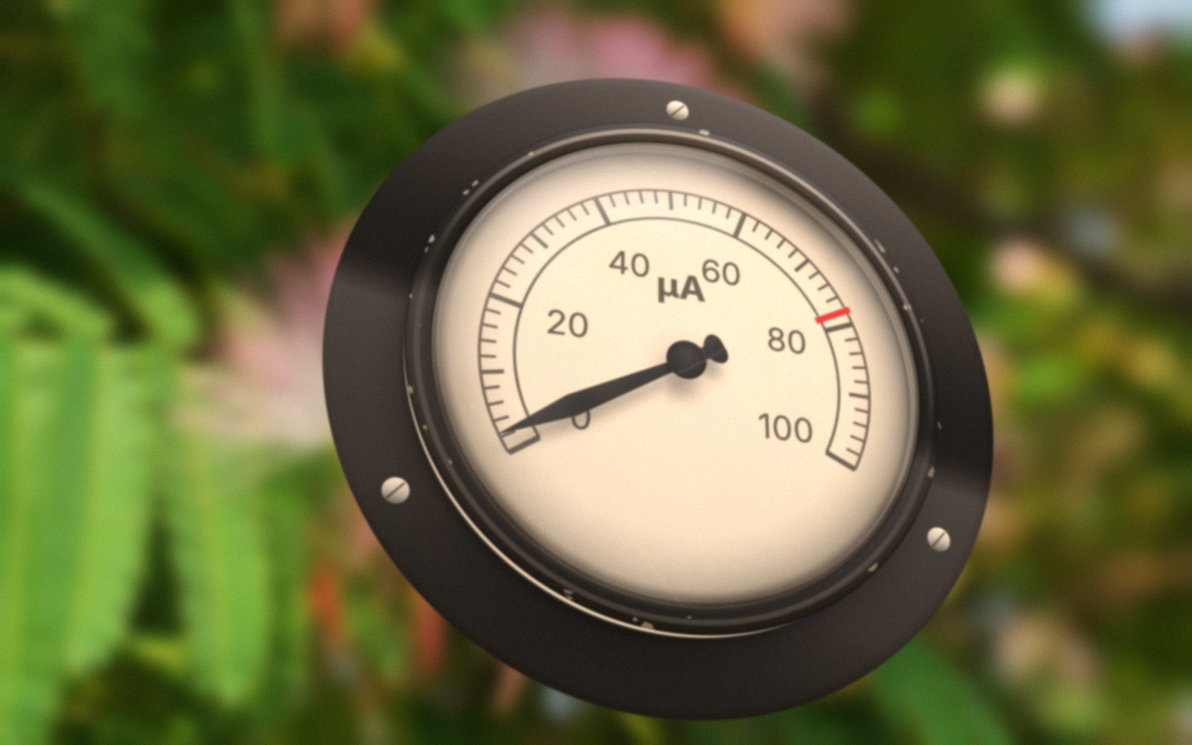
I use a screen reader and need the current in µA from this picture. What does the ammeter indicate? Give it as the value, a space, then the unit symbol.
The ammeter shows 2 µA
